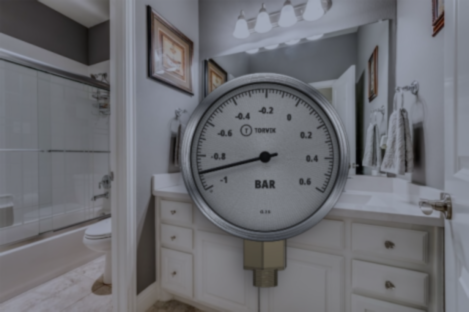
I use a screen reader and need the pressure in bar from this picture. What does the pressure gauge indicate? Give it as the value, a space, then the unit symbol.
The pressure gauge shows -0.9 bar
